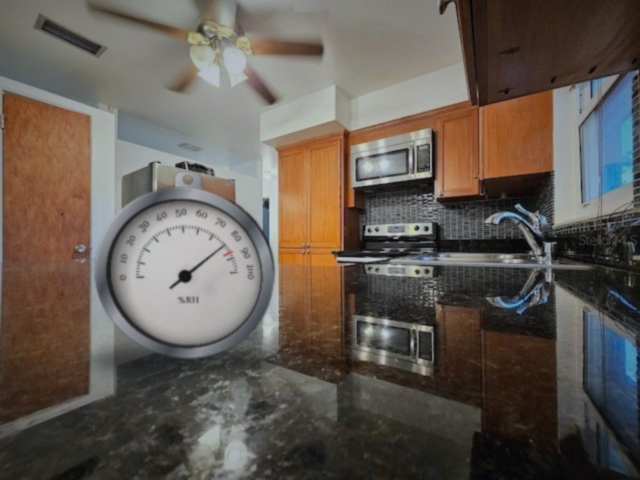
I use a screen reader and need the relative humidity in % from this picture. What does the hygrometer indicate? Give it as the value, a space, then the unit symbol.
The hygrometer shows 80 %
